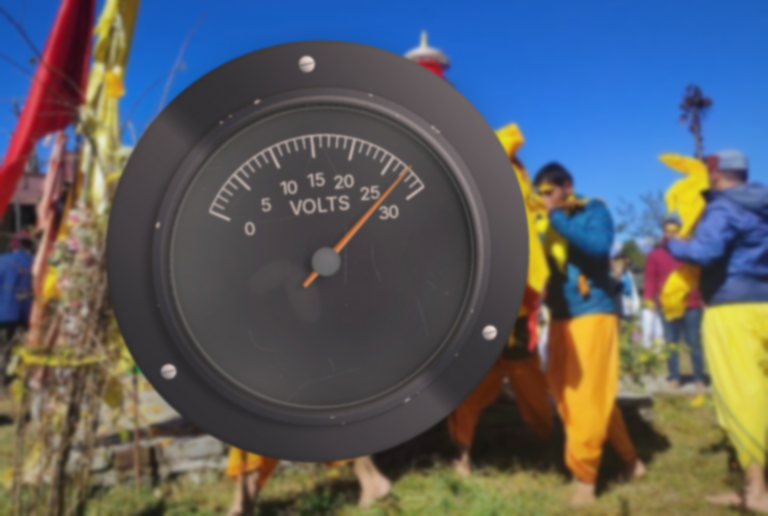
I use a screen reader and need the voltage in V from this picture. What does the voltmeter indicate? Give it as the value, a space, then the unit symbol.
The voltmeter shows 27 V
